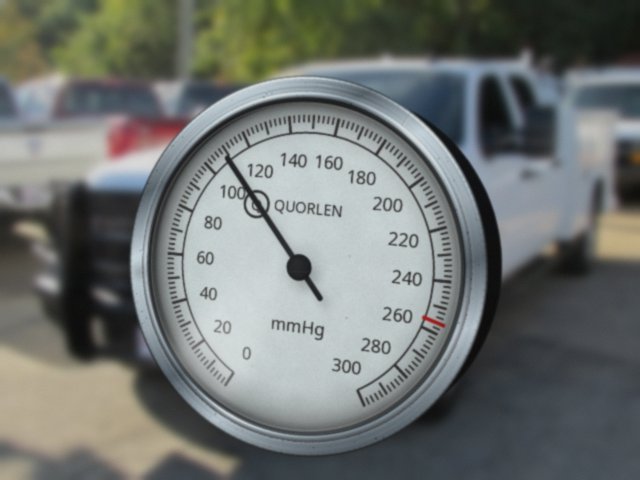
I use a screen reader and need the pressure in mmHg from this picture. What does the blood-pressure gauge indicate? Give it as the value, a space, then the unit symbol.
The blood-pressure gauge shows 110 mmHg
